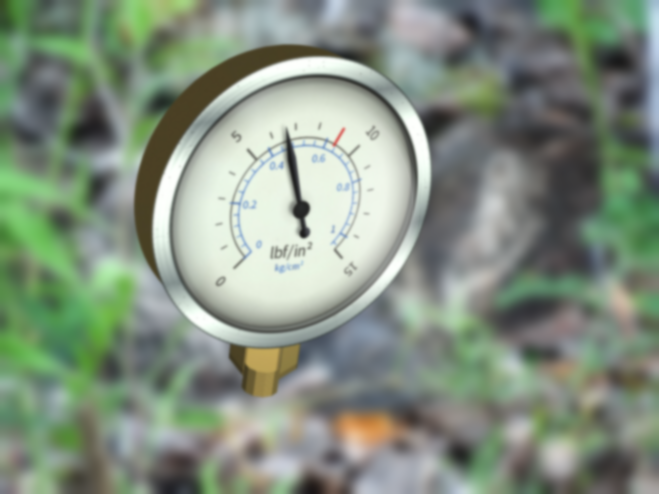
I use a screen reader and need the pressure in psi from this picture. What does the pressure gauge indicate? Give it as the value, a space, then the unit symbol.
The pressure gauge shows 6.5 psi
